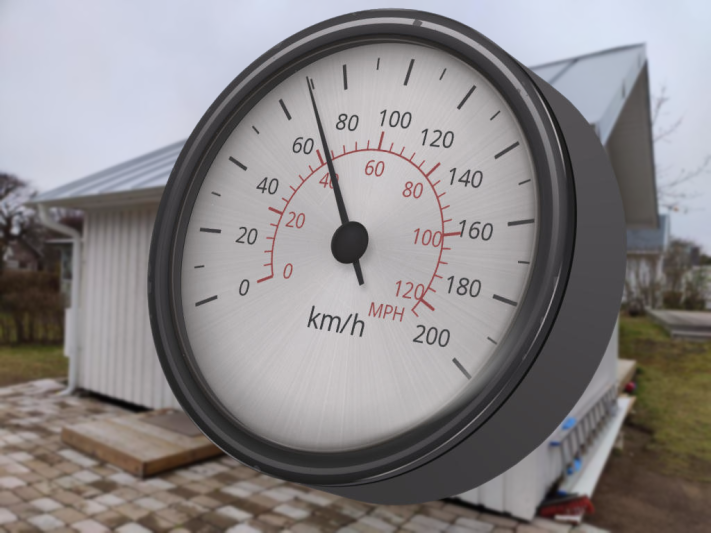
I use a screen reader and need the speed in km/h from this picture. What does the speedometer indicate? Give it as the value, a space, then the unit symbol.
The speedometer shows 70 km/h
